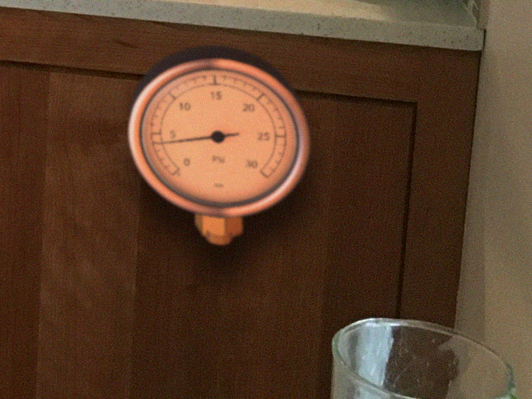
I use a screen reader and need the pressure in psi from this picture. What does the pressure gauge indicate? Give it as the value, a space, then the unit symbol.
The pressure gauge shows 4 psi
